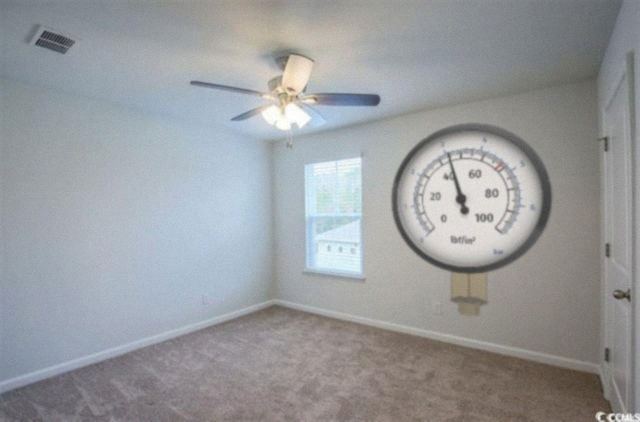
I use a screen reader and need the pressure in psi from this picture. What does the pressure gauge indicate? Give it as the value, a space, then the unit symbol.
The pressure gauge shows 45 psi
